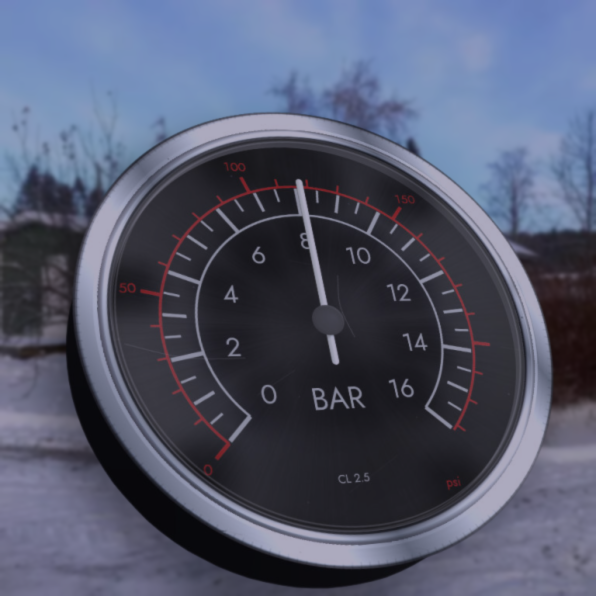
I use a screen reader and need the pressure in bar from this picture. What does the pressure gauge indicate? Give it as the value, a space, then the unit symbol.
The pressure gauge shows 8 bar
